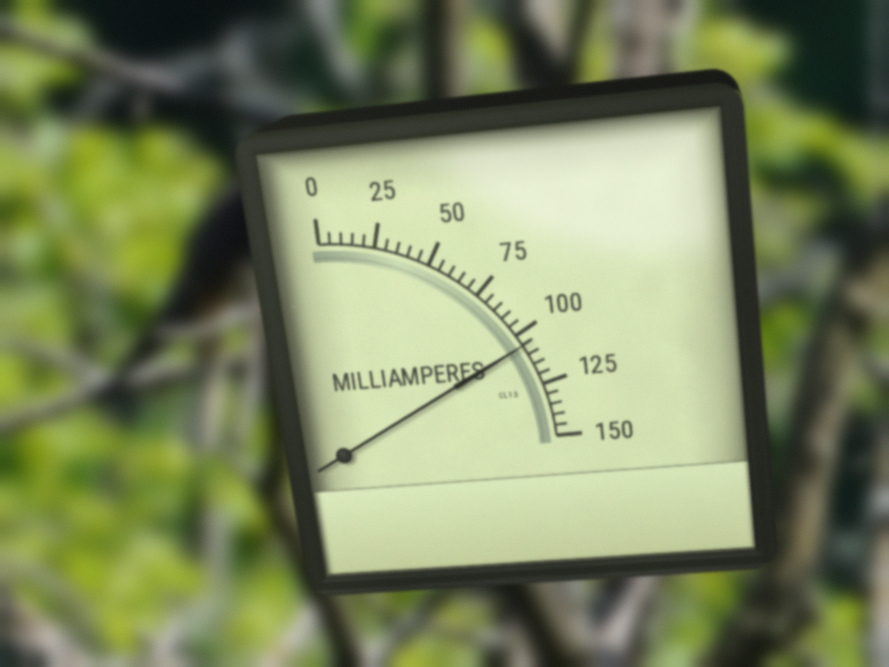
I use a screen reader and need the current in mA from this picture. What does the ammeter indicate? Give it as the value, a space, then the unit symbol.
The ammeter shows 105 mA
